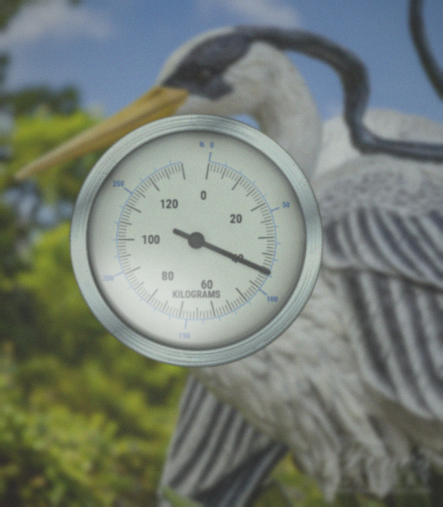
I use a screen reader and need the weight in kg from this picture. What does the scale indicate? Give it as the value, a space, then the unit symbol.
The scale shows 40 kg
